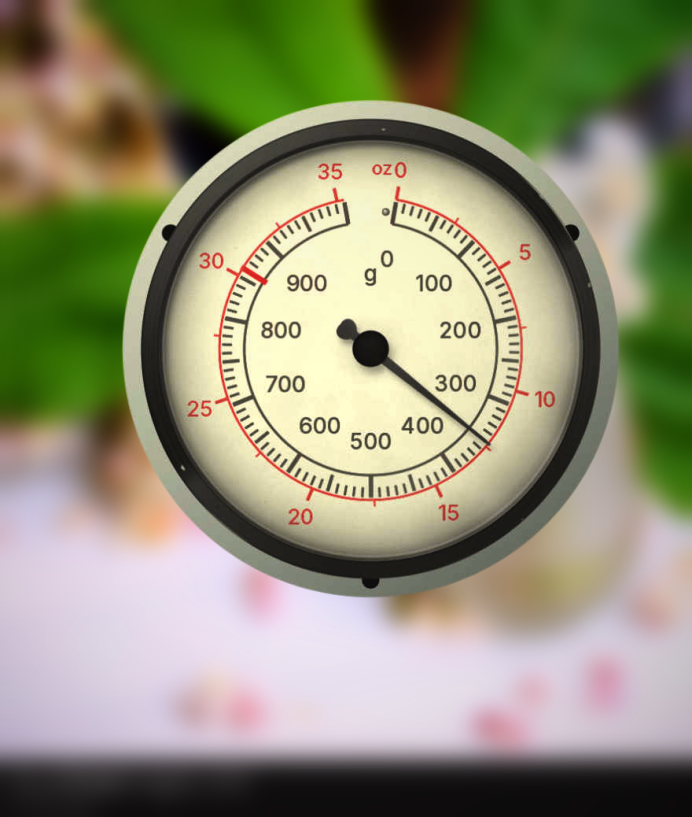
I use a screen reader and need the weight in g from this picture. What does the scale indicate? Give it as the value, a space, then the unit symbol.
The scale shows 350 g
